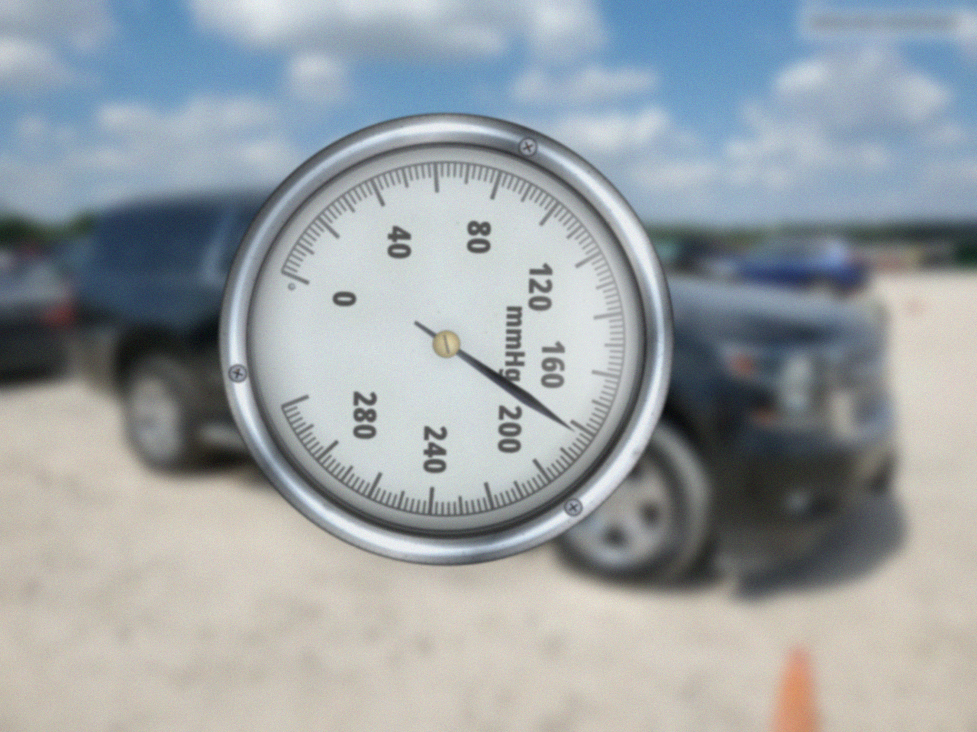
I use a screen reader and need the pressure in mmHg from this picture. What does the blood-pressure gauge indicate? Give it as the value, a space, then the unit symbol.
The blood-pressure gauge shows 182 mmHg
